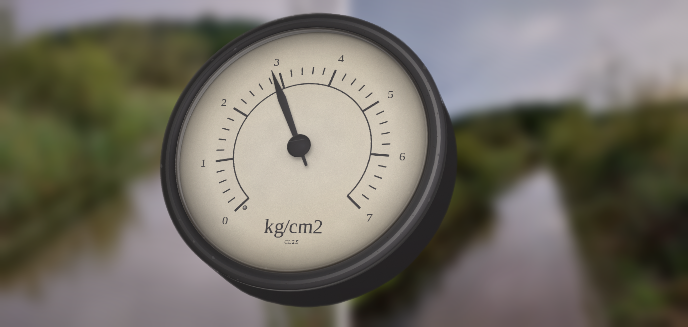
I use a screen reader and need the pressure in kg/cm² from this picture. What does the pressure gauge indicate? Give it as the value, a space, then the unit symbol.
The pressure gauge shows 2.9 kg/cm²
